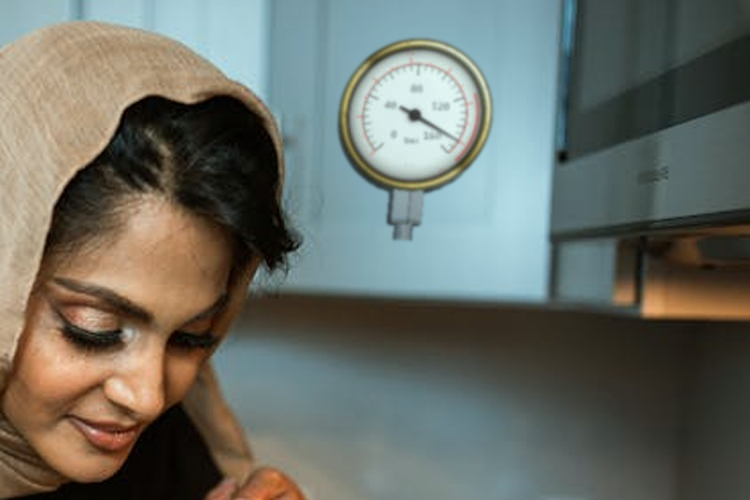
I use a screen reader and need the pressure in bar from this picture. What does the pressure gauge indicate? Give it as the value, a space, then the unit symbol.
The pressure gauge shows 150 bar
